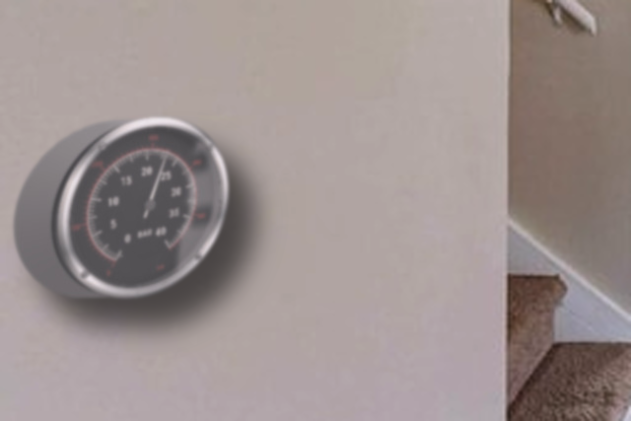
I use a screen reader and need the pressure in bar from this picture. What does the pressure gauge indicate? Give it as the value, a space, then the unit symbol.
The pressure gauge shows 22.5 bar
